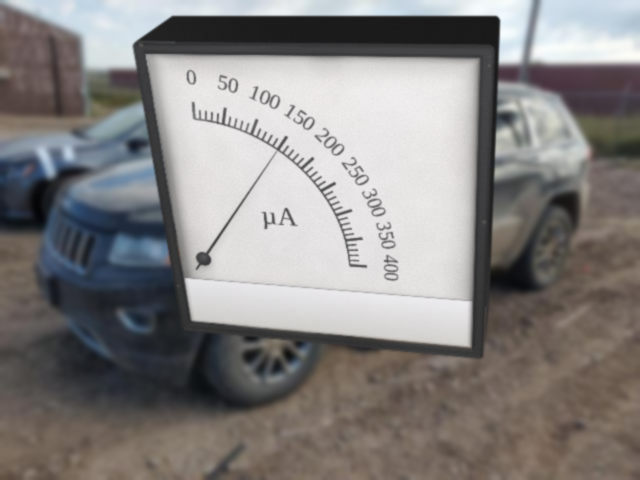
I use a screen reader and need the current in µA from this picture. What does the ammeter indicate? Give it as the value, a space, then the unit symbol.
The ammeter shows 150 µA
